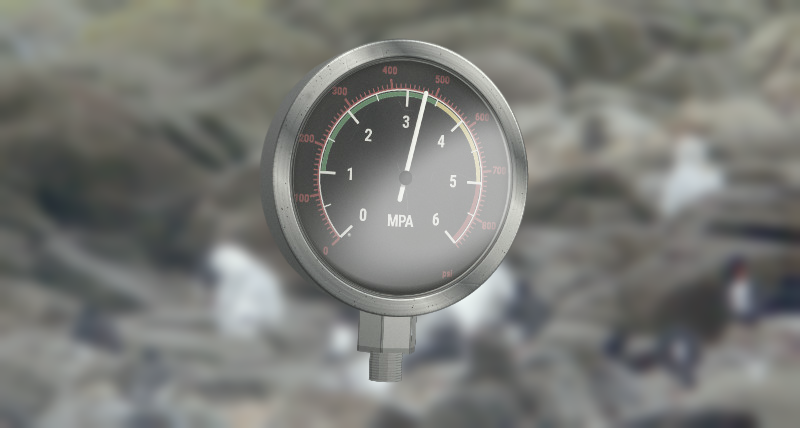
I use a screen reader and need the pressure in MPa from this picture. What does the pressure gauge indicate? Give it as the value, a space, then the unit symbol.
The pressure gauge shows 3.25 MPa
